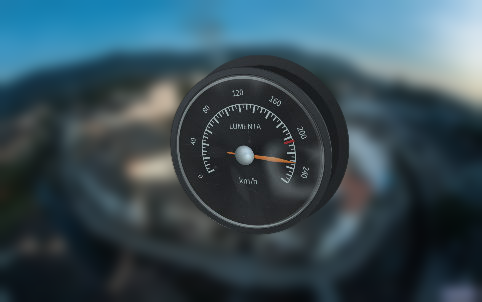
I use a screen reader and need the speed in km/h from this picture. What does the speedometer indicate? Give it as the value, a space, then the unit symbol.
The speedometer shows 230 km/h
